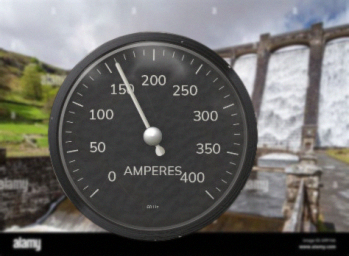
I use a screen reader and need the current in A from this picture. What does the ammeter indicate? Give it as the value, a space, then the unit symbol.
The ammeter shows 160 A
